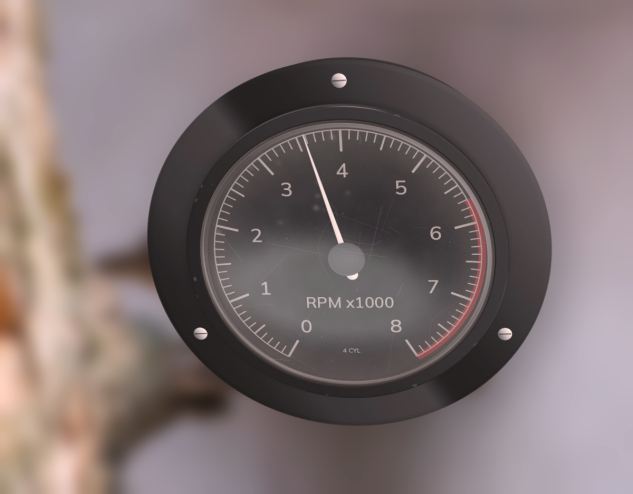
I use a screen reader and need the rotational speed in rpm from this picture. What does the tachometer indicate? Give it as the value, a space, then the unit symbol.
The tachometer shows 3600 rpm
